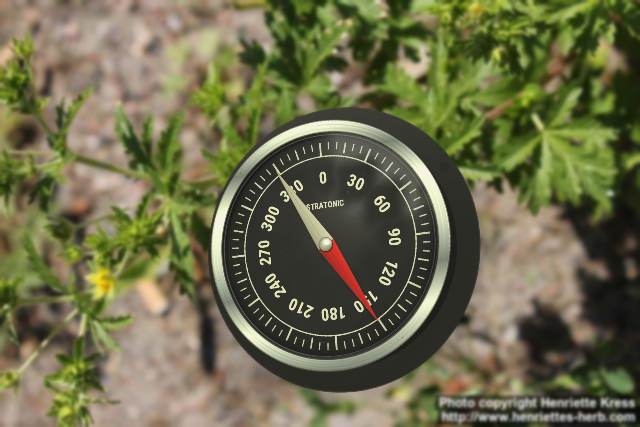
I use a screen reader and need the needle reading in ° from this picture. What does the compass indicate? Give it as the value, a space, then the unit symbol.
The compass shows 150 °
